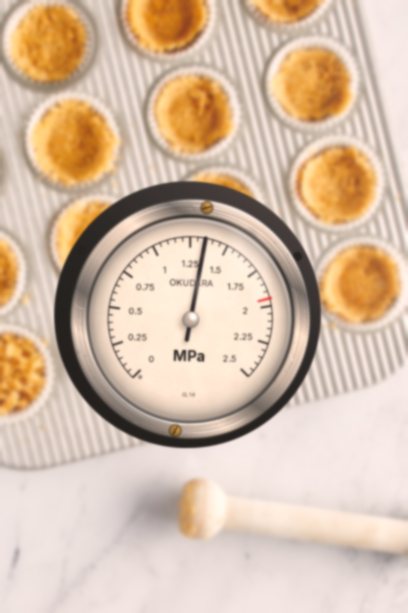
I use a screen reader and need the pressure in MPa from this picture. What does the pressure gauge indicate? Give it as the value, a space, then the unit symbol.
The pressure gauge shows 1.35 MPa
